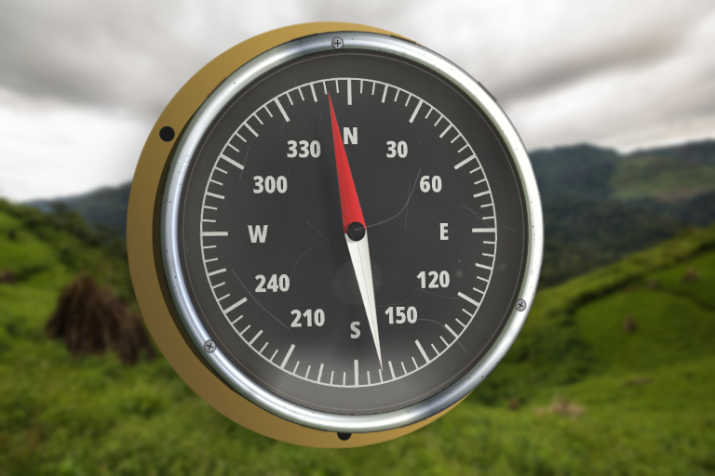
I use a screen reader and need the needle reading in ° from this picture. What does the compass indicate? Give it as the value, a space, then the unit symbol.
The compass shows 350 °
